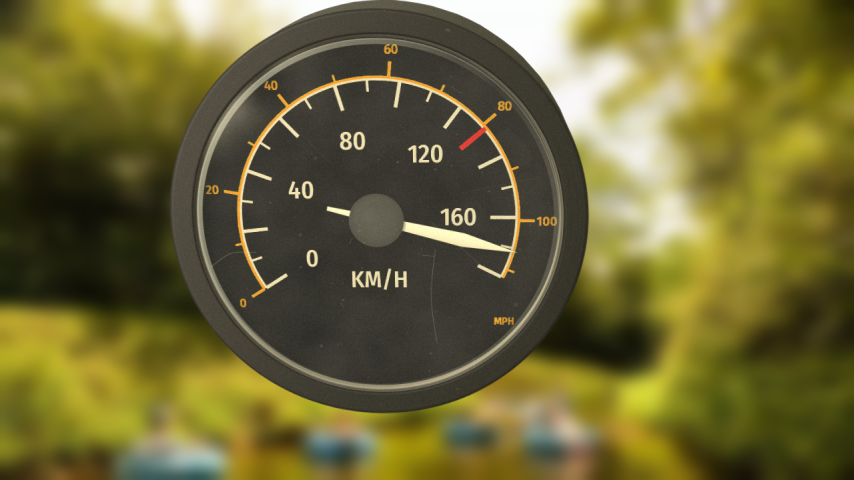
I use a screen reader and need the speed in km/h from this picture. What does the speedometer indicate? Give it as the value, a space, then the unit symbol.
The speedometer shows 170 km/h
